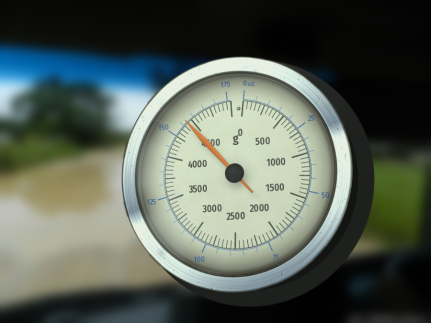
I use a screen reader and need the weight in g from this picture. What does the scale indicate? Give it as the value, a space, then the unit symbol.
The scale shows 4450 g
